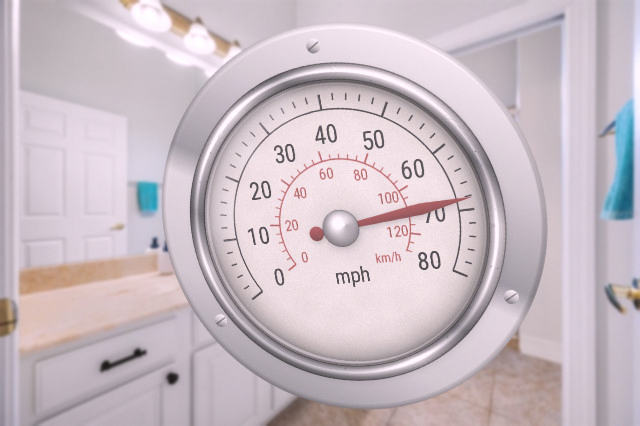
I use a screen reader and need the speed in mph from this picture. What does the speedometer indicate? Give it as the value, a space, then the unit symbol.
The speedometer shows 68 mph
